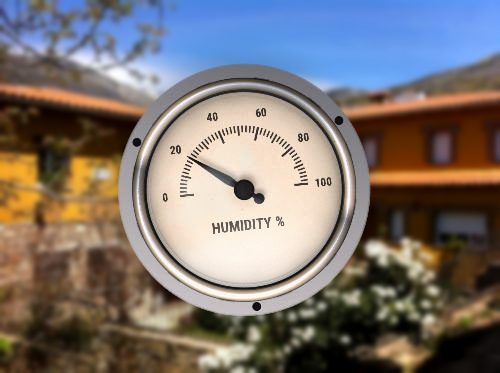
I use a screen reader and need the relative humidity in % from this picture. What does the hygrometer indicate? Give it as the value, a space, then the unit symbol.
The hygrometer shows 20 %
